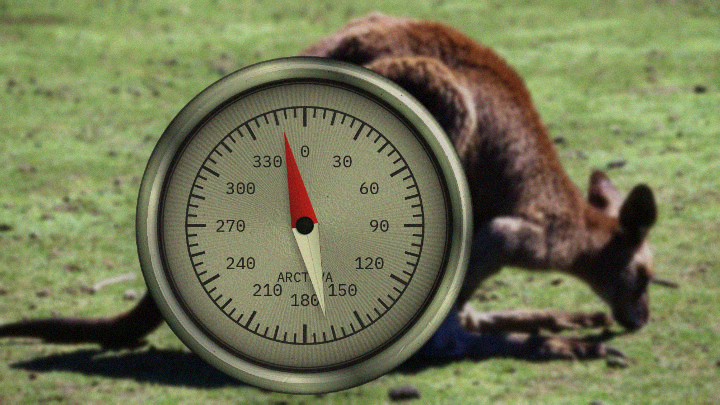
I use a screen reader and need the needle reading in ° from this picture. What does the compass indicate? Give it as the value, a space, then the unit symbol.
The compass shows 347.5 °
